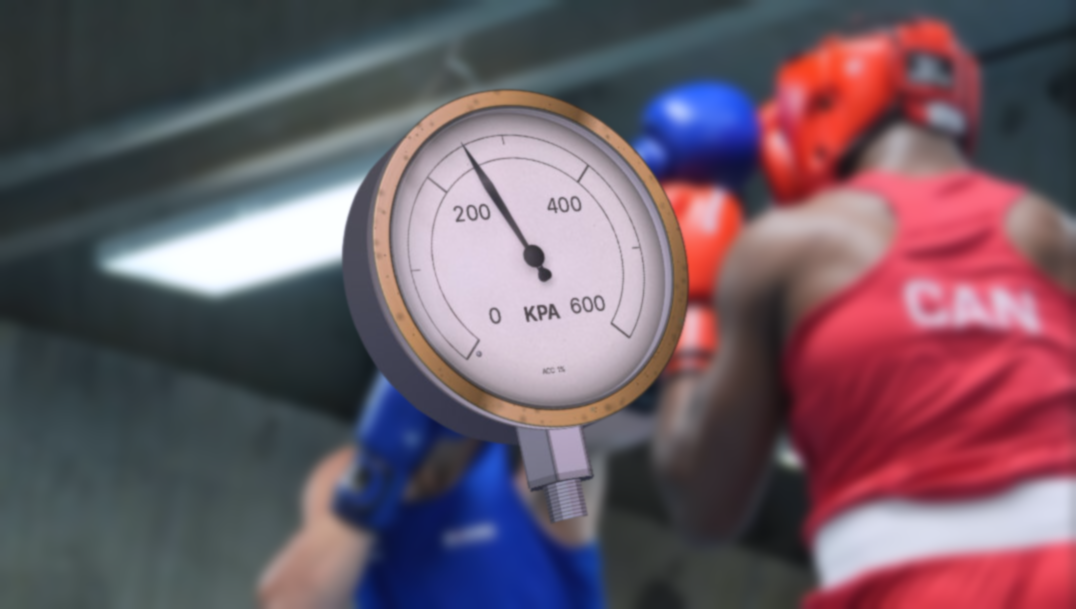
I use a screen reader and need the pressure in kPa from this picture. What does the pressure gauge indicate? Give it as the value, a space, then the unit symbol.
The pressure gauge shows 250 kPa
